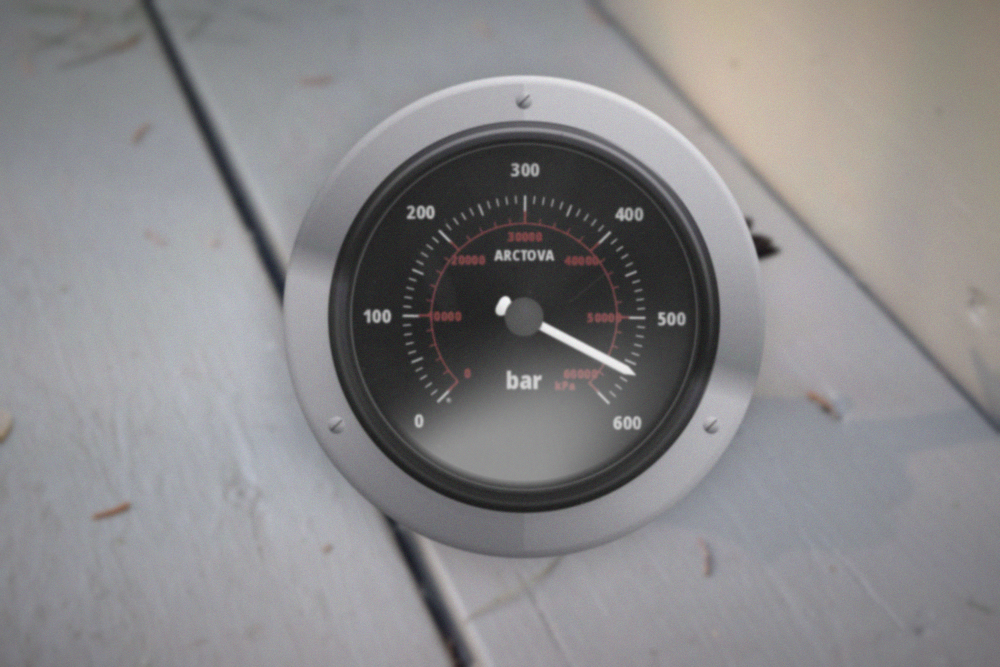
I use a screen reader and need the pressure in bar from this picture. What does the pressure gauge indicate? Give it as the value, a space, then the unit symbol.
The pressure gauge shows 560 bar
